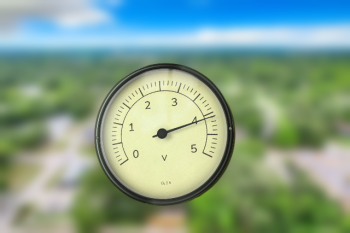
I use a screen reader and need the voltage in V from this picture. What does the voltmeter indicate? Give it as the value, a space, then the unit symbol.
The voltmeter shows 4.1 V
